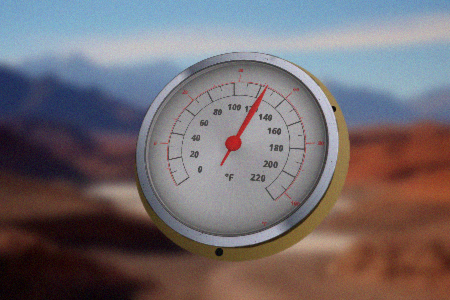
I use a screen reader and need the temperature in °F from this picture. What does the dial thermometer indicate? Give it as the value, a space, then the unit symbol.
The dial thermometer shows 125 °F
